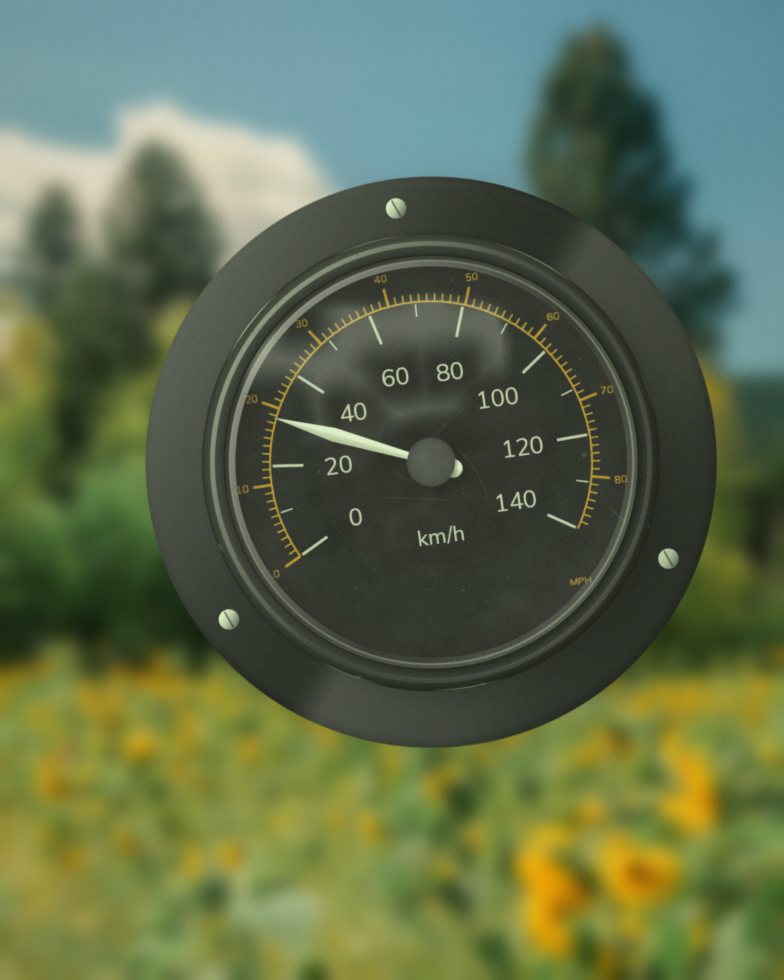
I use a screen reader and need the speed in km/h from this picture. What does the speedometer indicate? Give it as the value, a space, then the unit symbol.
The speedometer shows 30 km/h
